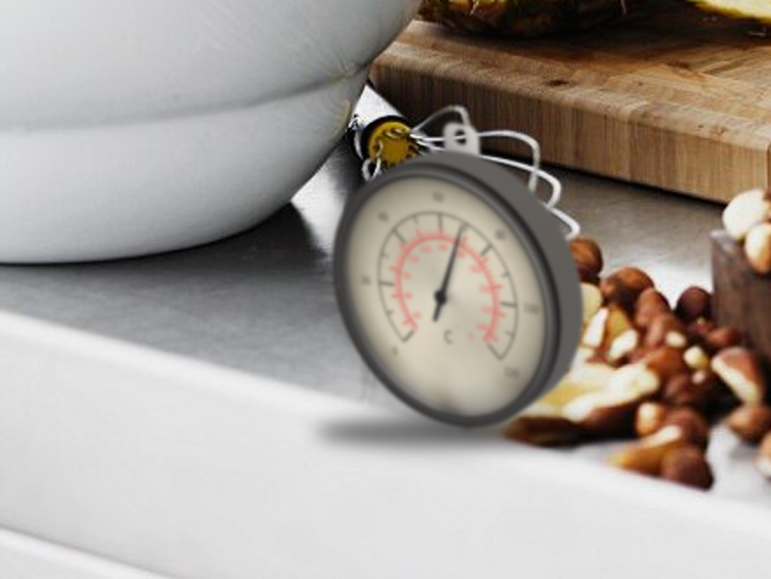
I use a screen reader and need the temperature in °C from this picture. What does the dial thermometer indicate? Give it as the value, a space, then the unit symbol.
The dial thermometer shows 70 °C
